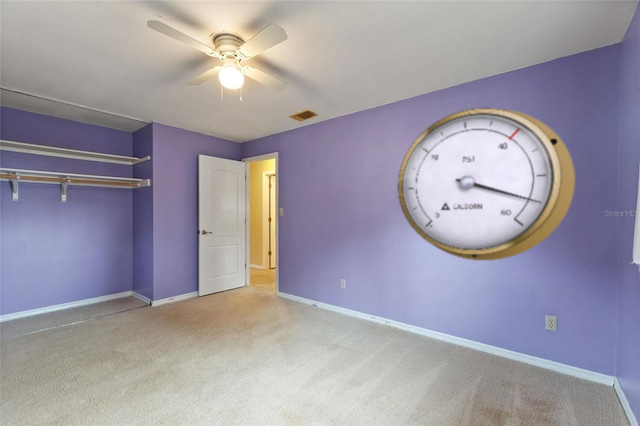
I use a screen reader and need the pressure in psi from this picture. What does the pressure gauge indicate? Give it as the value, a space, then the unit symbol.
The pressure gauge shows 55 psi
